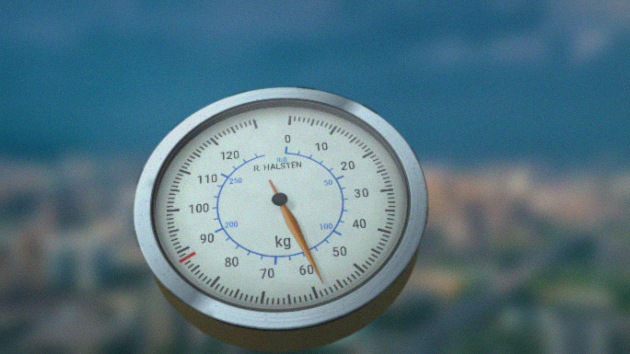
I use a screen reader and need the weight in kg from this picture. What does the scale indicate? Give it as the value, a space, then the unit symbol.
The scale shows 58 kg
